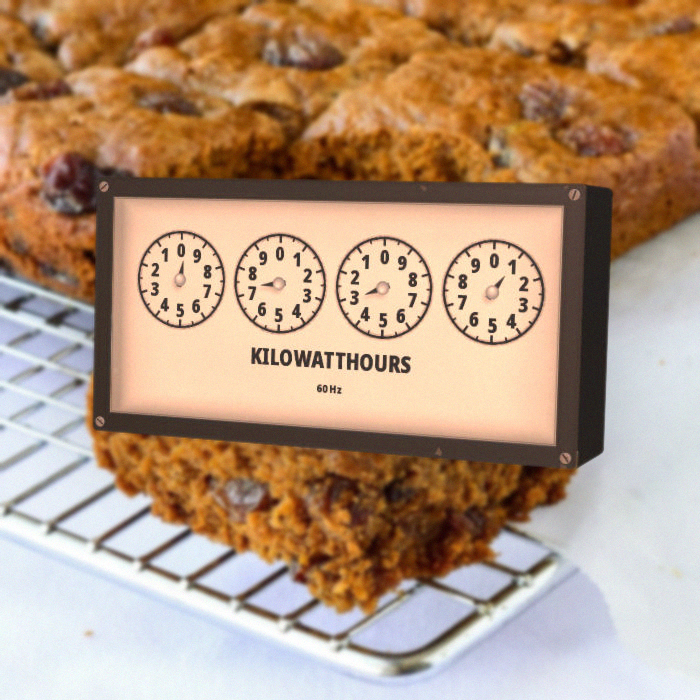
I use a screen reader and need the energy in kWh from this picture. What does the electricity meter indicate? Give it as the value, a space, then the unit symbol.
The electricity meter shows 9731 kWh
